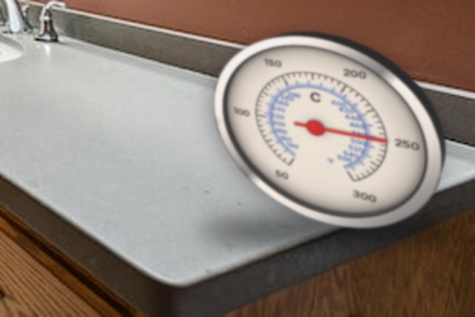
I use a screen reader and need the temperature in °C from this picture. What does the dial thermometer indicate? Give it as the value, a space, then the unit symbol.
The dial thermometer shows 250 °C
